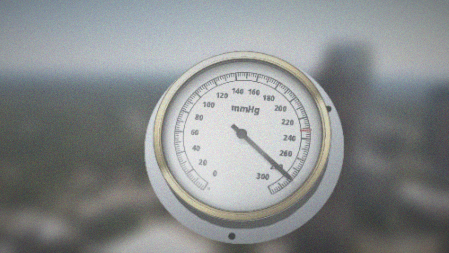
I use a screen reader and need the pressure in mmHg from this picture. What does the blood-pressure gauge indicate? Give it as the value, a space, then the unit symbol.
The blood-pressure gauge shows 280 mmHg
